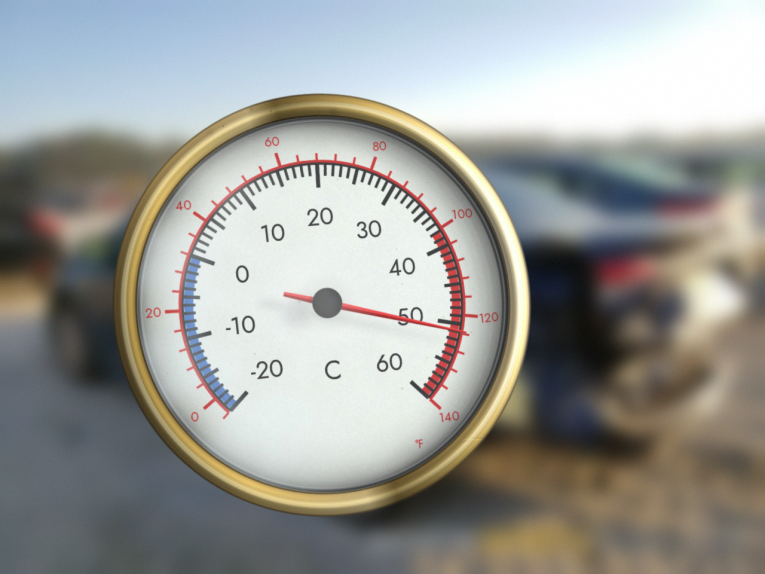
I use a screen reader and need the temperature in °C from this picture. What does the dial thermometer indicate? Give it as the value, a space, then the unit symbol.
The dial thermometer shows 51 °C
